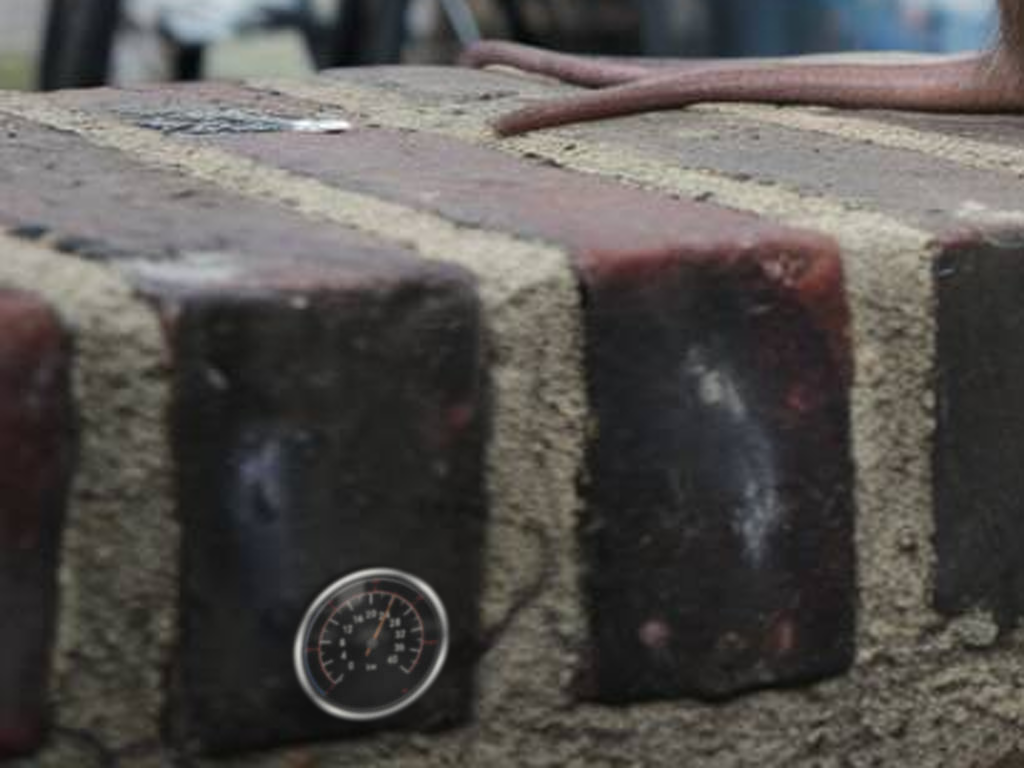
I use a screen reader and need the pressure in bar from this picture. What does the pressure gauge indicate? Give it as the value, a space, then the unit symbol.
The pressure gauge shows 24 bar
